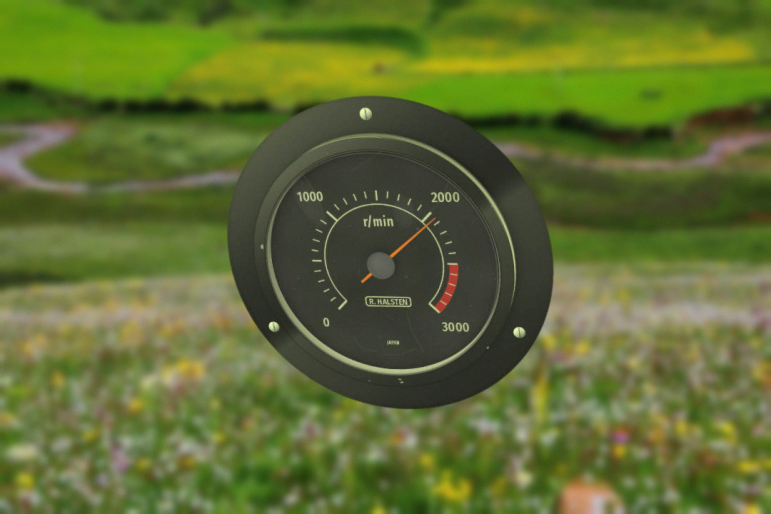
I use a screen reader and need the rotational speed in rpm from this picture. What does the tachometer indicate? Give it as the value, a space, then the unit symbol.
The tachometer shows 2050 rpm
